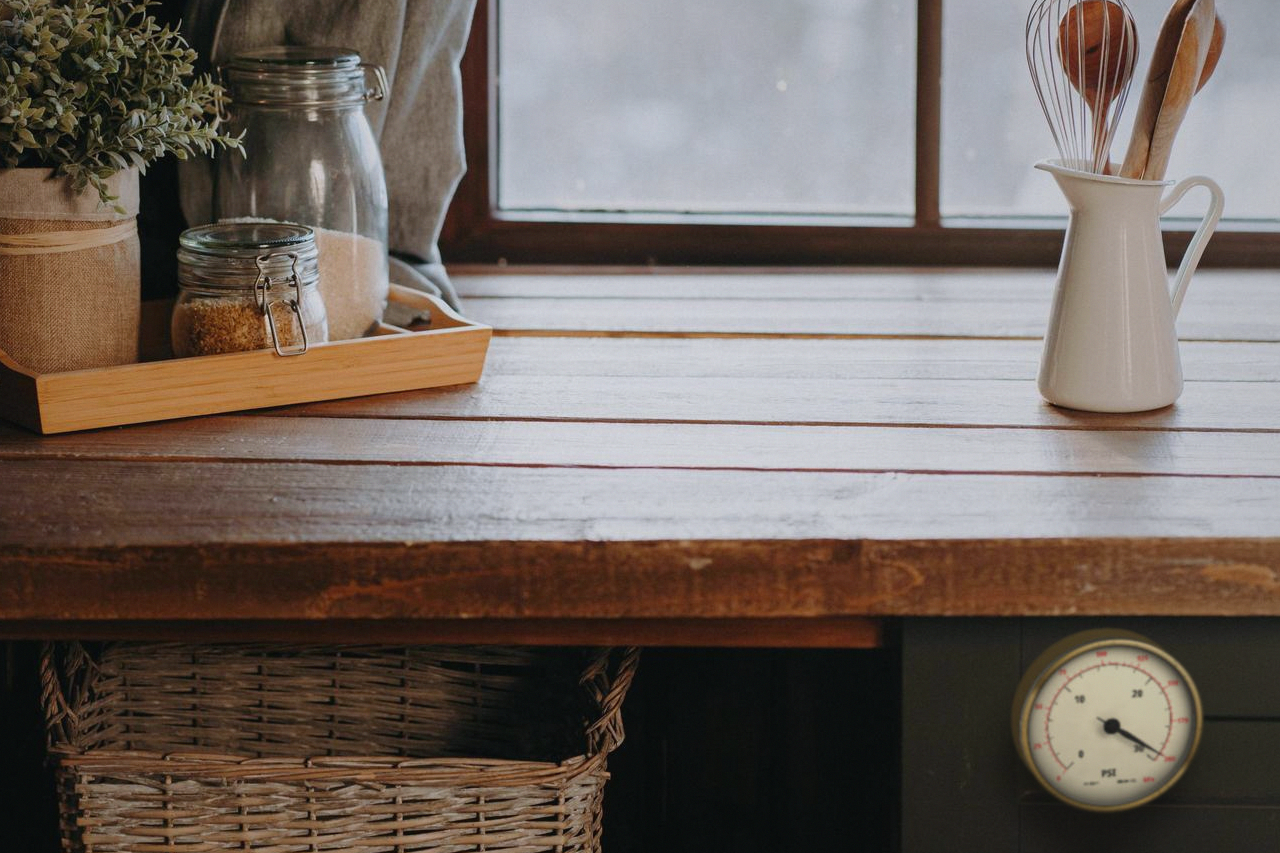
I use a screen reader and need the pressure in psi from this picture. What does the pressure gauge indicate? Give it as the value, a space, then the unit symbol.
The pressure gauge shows 29 psi
